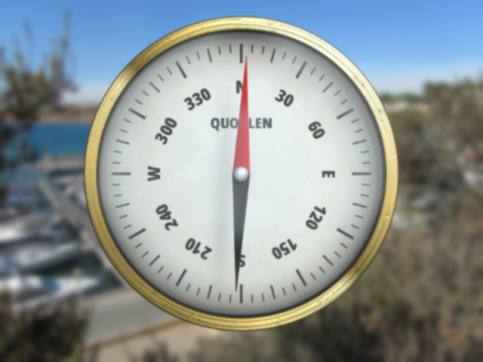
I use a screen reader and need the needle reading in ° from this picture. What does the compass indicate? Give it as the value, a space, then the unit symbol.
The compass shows 2.5 °
